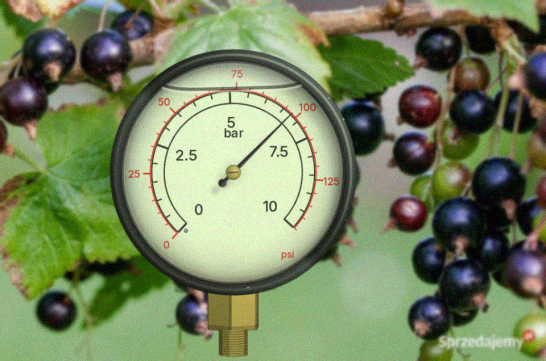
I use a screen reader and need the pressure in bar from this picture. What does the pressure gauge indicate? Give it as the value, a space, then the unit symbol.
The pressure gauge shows 6.75 bar
